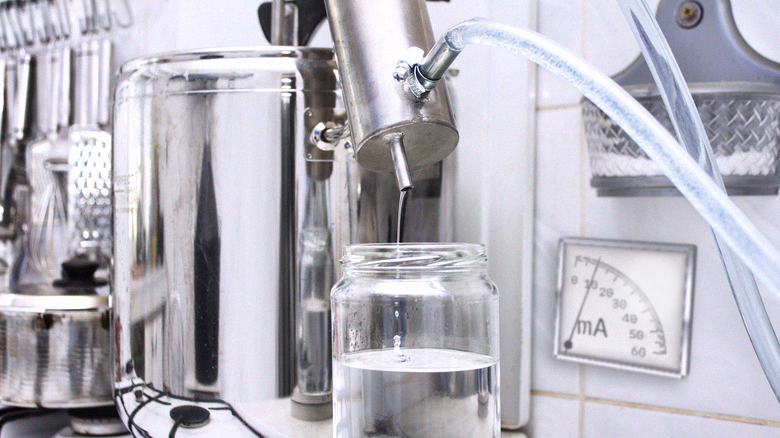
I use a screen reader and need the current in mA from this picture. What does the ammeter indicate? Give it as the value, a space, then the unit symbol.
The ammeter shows 10 mA
